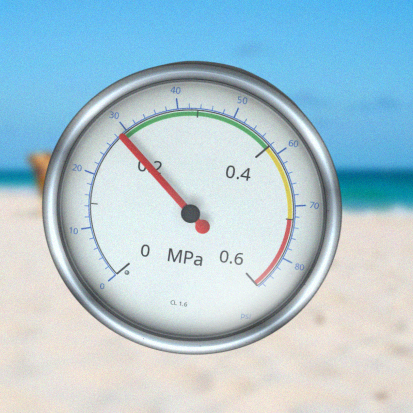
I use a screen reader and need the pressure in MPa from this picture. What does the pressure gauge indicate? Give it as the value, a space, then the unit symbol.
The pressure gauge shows 0.2 MPa
